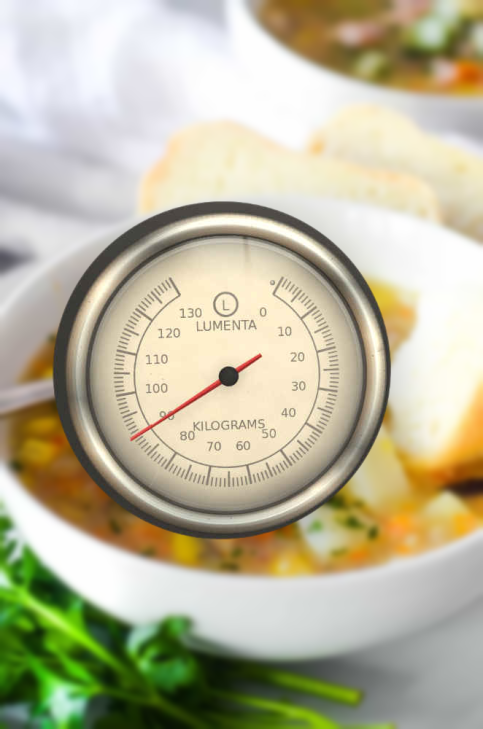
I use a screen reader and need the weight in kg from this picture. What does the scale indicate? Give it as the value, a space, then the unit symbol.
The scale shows 90 kg
